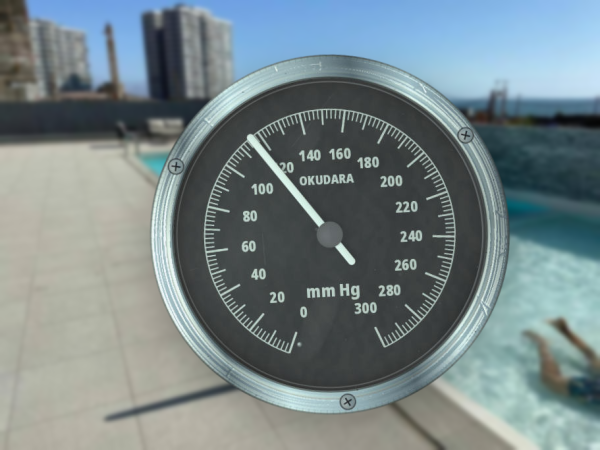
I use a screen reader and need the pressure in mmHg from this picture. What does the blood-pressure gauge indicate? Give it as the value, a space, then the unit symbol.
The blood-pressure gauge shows 116 mmHg
